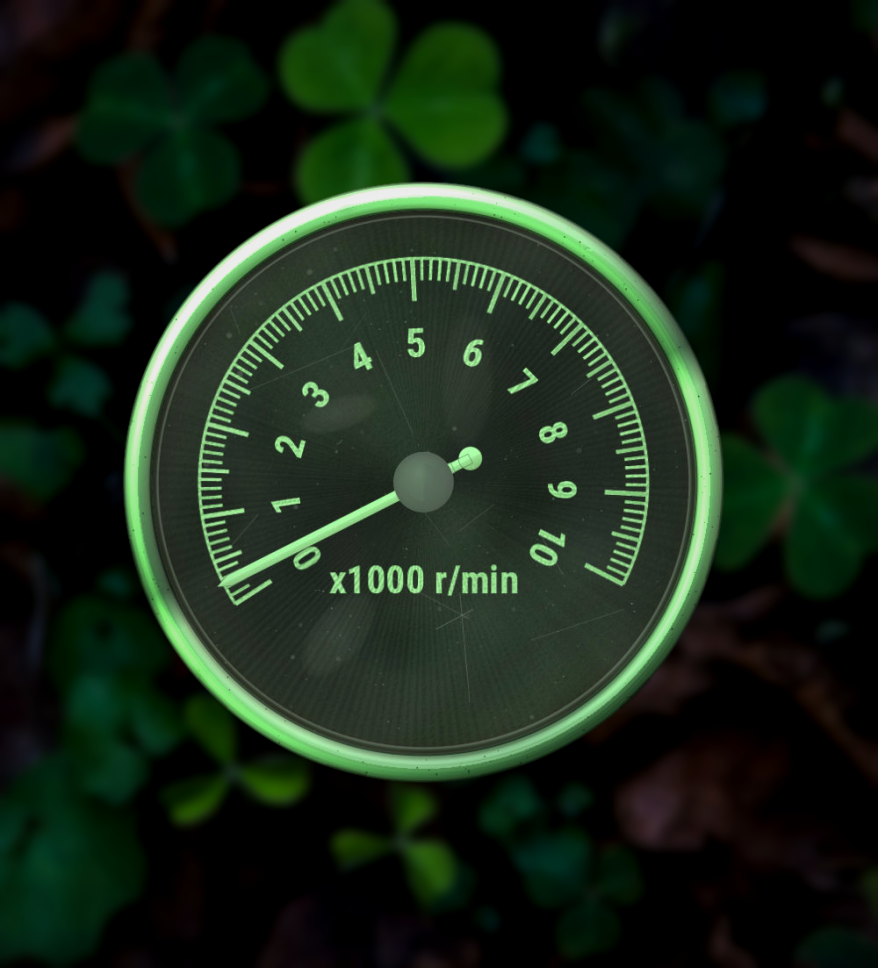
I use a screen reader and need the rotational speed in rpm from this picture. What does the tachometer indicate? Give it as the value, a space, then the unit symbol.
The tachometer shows 250 rpm
